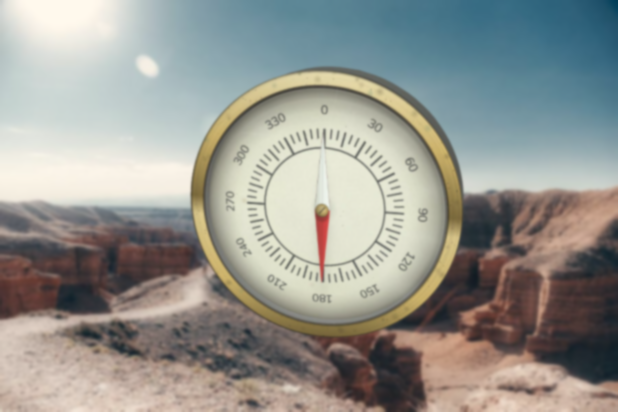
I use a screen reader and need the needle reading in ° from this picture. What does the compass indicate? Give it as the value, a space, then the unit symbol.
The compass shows 180 °
